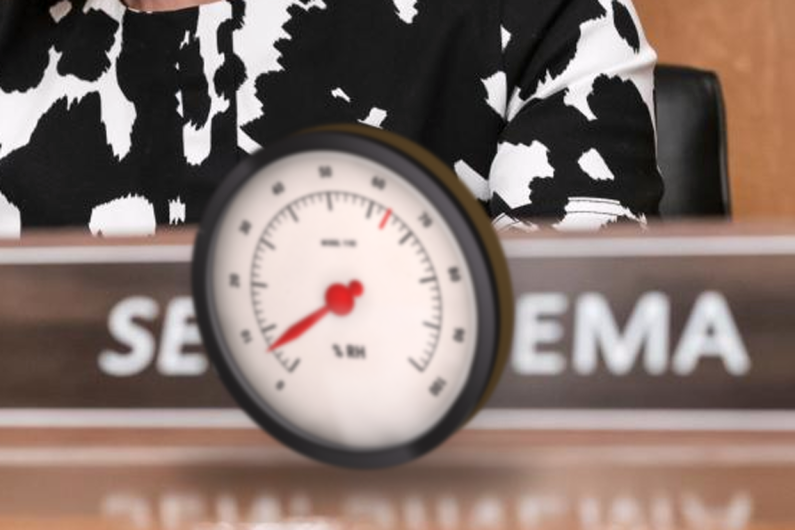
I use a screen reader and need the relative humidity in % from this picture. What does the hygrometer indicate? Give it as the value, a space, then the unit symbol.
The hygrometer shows 6 %
